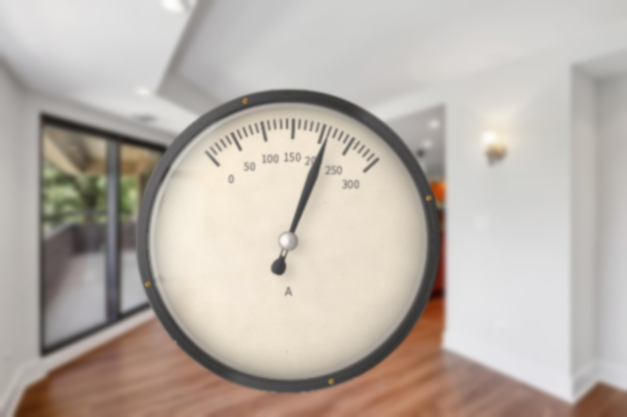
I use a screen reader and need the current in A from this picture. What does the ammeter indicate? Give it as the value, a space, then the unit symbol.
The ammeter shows 210 A
